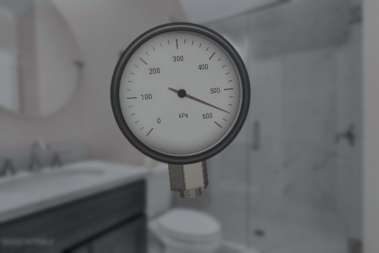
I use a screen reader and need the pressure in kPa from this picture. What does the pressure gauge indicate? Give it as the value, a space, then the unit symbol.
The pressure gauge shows 560 kPa
